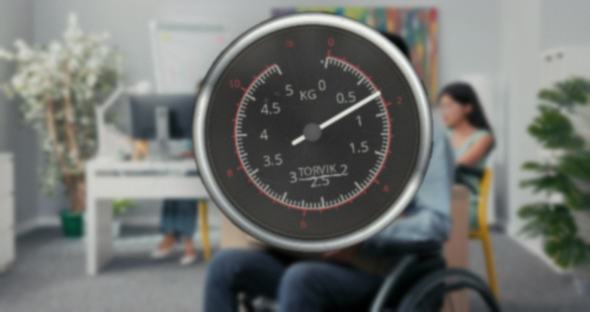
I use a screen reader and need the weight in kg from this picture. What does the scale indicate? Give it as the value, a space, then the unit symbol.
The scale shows 0.75 kg
